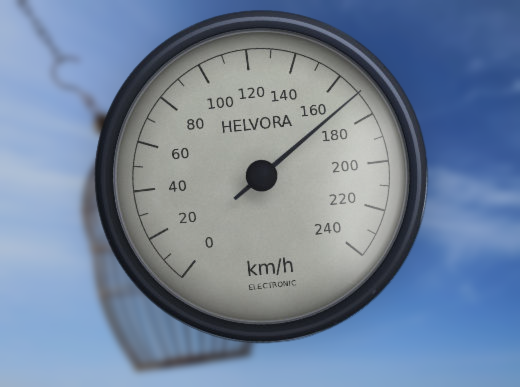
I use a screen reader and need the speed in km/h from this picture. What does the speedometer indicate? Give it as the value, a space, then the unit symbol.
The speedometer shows 170 km/h
